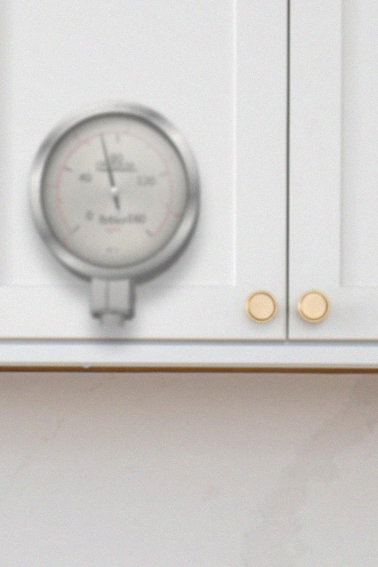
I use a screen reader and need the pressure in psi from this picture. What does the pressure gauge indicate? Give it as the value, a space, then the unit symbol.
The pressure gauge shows 70 psi
